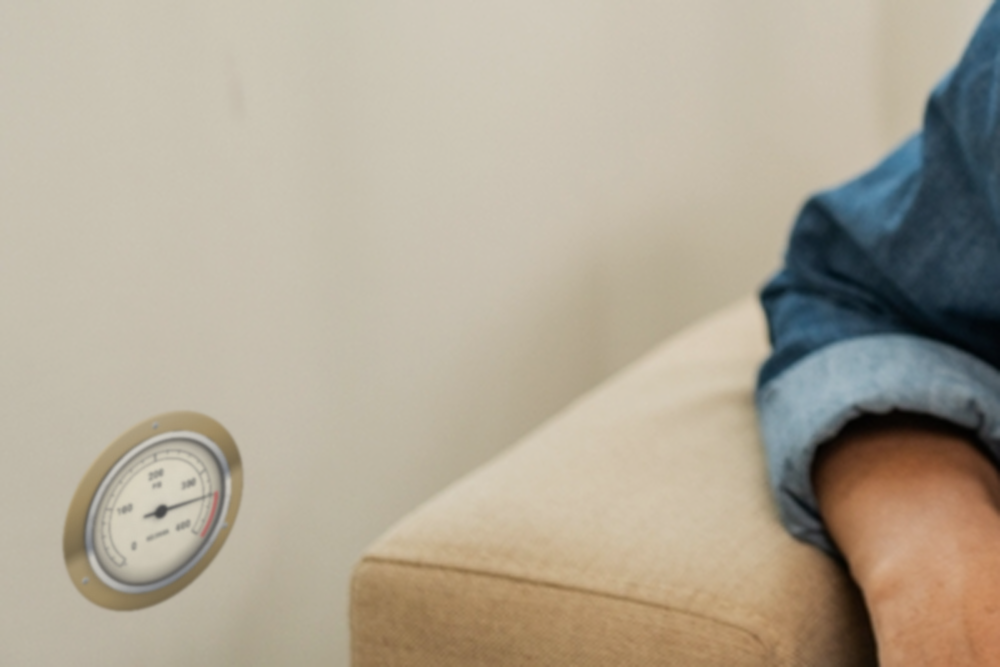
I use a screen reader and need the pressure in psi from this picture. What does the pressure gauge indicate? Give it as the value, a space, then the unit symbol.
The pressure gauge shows 340 psi
